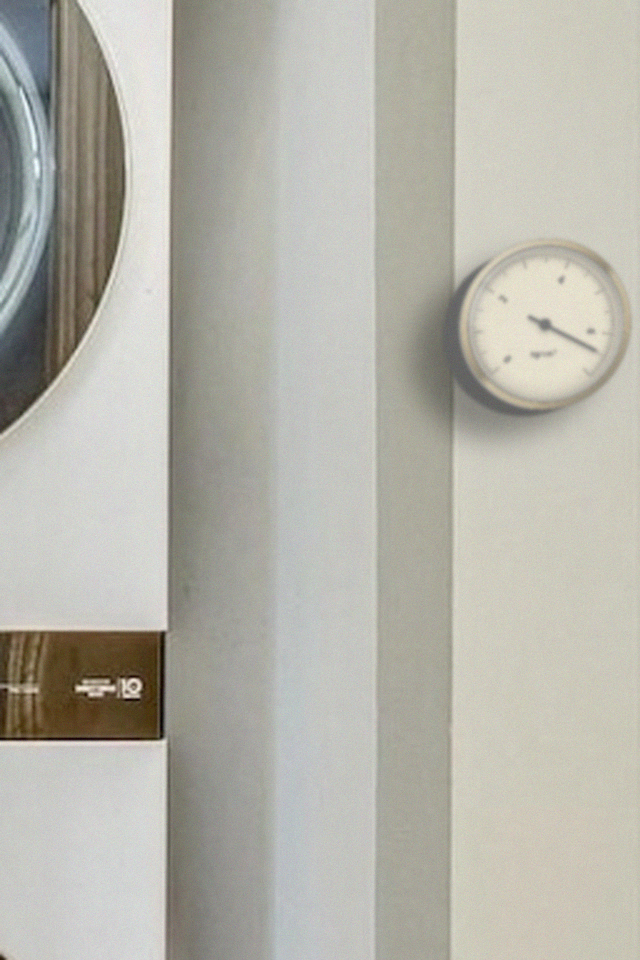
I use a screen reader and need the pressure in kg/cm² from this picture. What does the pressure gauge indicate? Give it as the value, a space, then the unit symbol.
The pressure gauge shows 6.5 kg/cm²
